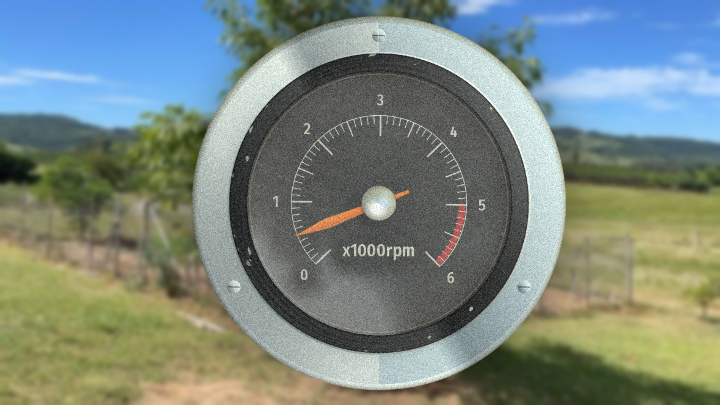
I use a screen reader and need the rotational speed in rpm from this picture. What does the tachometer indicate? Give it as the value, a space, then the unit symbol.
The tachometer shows 500 rpm
